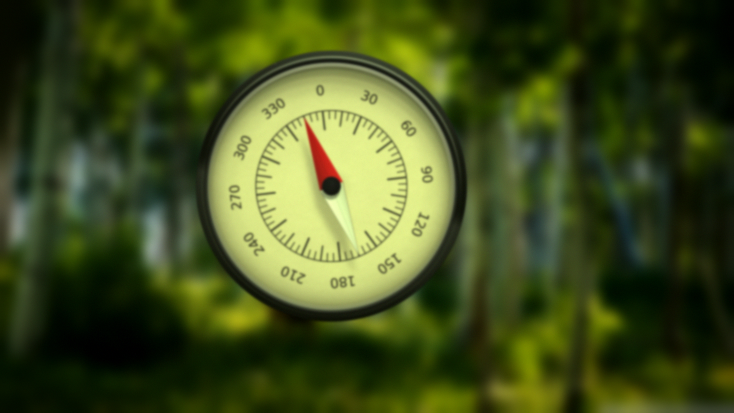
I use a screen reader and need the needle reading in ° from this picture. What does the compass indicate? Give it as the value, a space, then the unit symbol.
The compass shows 345 °
